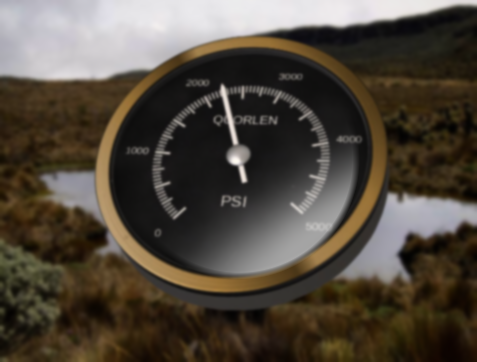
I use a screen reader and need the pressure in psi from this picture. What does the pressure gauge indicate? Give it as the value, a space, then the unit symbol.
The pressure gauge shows 2250 psi
